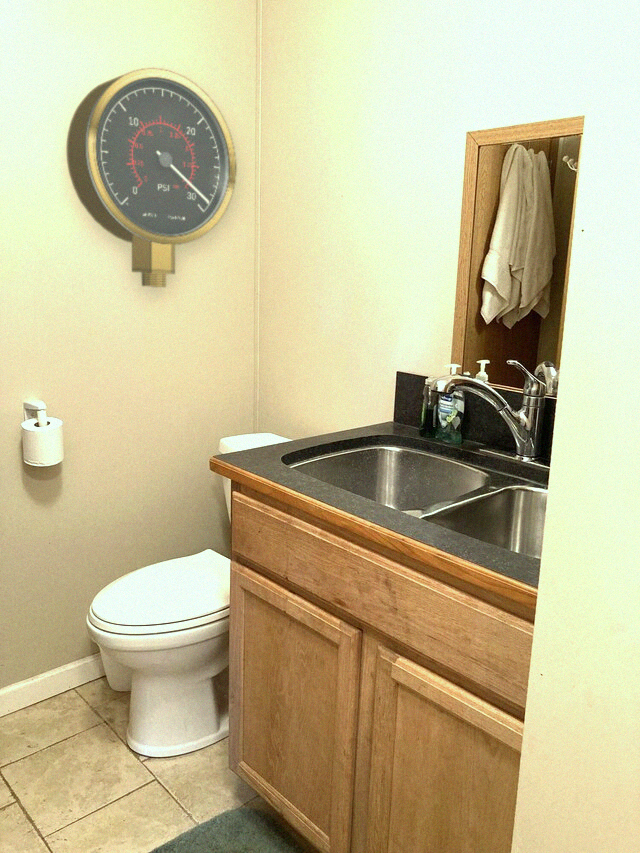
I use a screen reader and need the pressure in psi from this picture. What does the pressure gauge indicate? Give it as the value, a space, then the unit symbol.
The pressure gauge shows 29 psi
